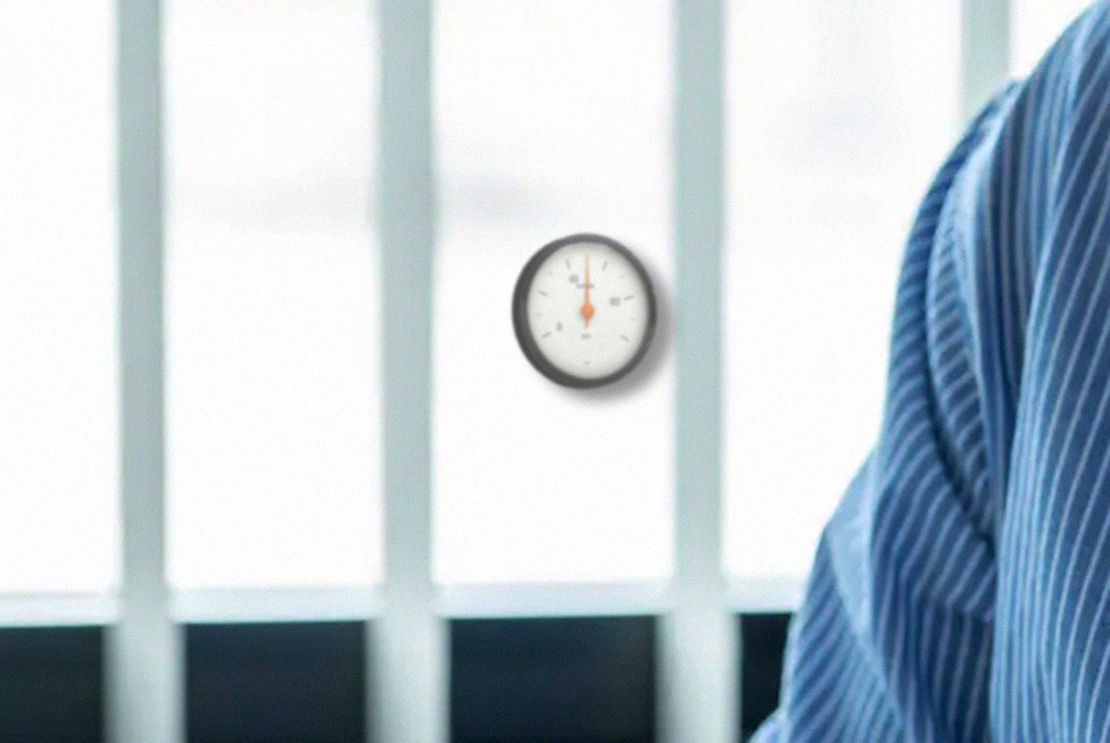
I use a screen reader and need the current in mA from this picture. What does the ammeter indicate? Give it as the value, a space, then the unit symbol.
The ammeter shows 50 mA
